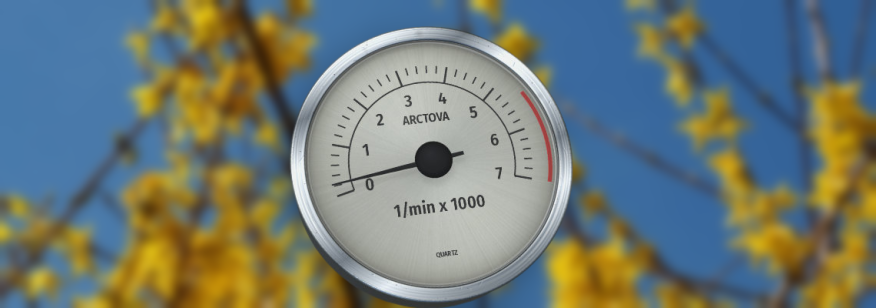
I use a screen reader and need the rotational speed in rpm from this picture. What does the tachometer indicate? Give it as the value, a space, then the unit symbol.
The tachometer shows 200 rpm
